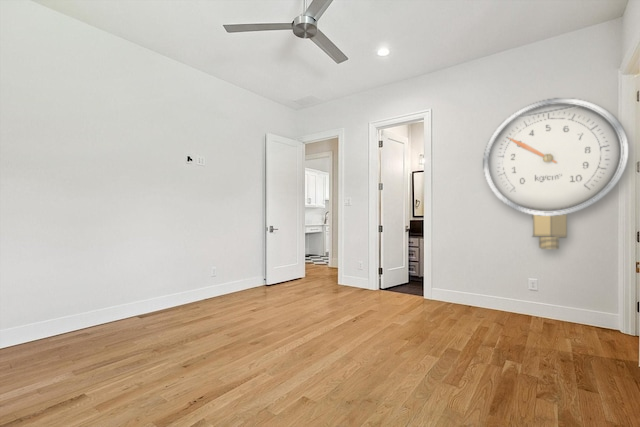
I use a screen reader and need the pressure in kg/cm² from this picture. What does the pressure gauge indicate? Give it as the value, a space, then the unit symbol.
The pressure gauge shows 3 kg/cm²
